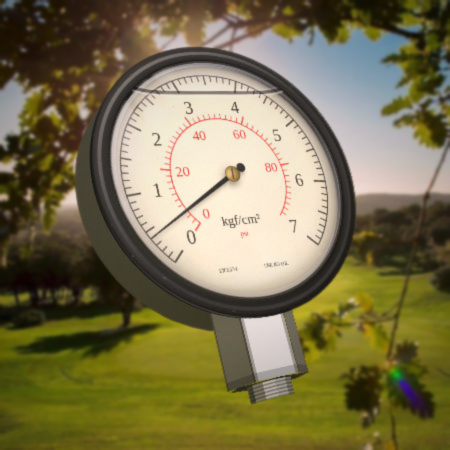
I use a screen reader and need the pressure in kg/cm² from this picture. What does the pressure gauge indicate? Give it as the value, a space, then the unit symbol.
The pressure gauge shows 0.4 kg/cm²
